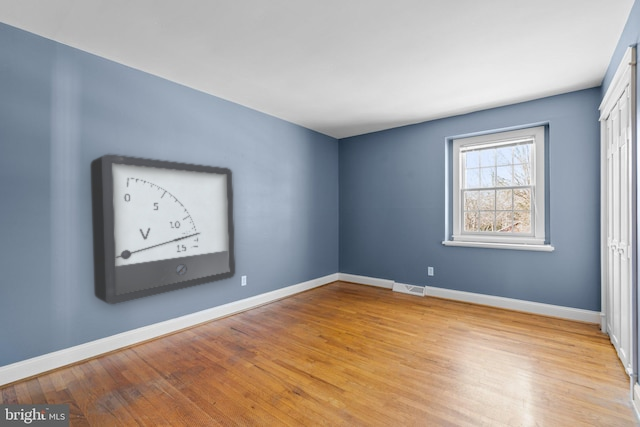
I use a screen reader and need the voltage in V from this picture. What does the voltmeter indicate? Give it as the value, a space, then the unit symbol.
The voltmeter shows 13 V
